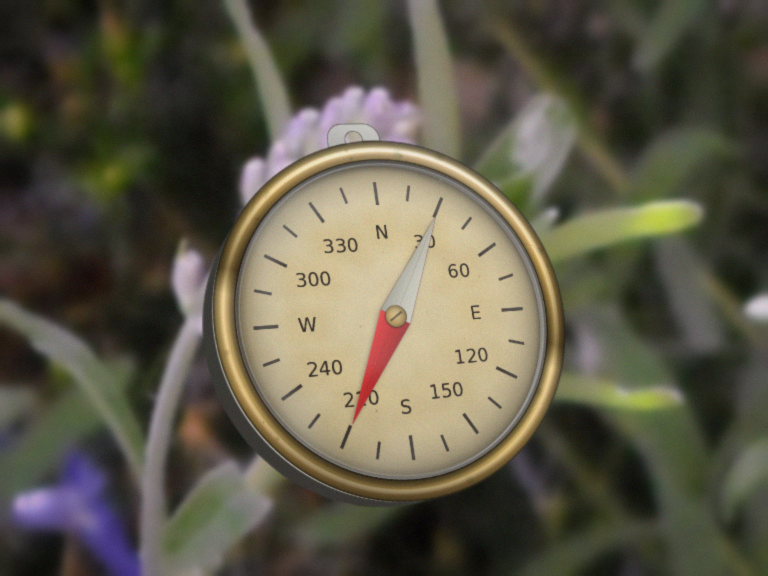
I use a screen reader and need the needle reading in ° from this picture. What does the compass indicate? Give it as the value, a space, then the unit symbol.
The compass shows 210 °
